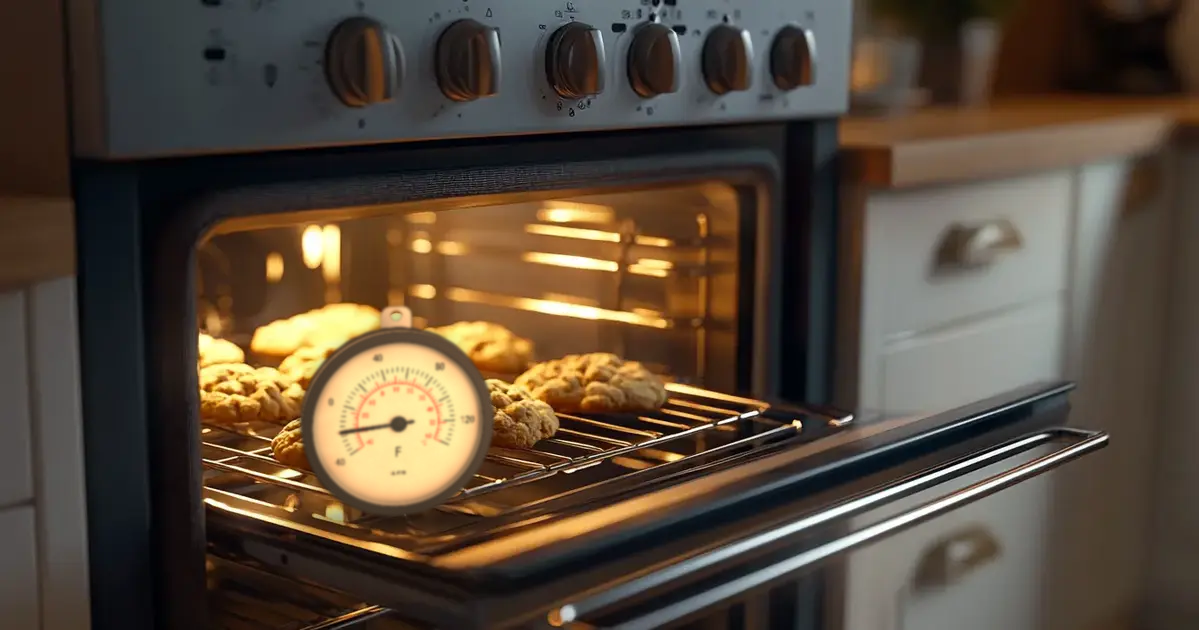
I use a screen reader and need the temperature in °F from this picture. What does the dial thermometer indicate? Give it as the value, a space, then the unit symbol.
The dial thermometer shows -20 °F
